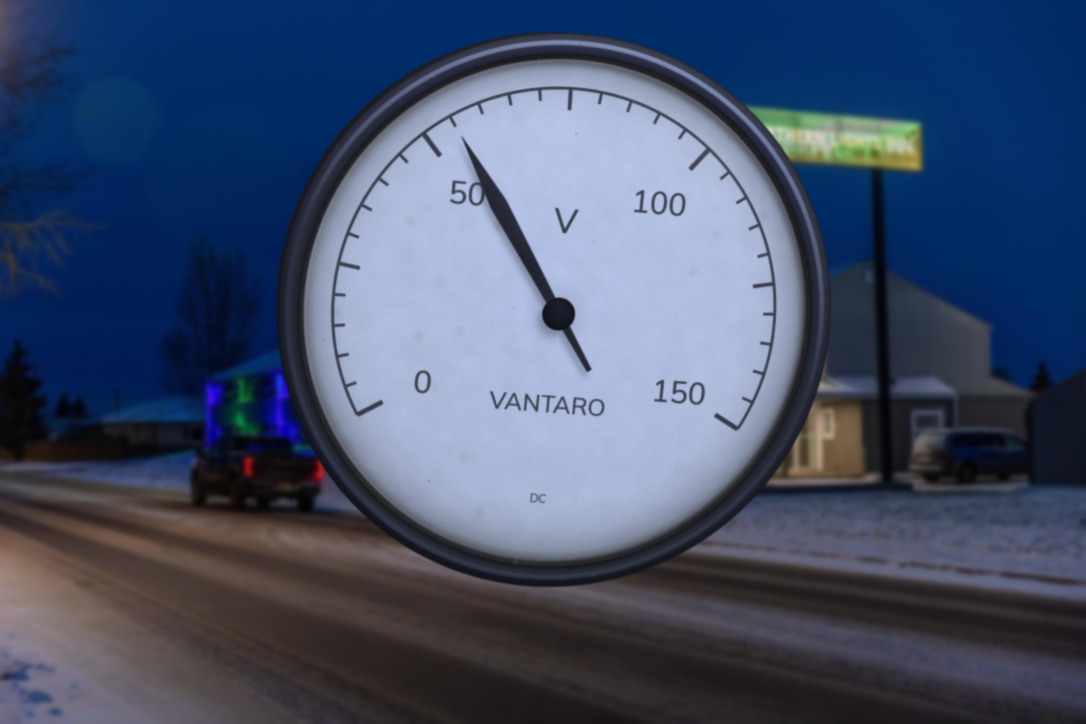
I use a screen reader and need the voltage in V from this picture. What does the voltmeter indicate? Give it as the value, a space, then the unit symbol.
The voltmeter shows 55 V
